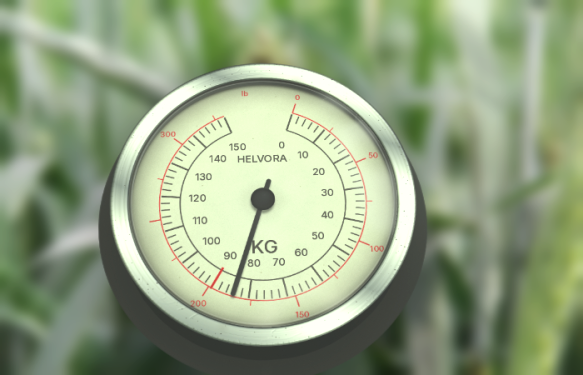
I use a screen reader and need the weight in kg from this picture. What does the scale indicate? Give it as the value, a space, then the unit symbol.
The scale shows 84 kg
